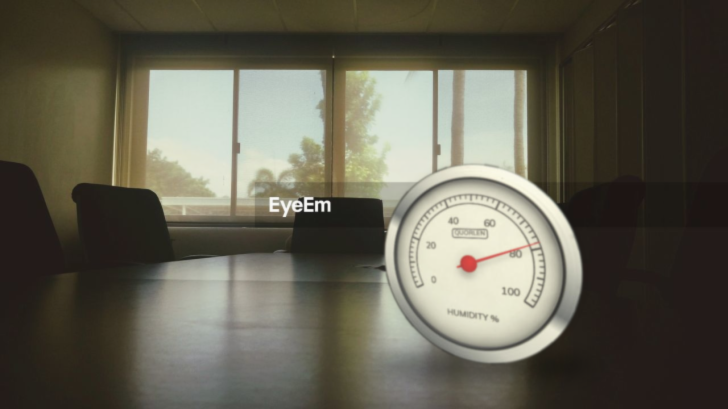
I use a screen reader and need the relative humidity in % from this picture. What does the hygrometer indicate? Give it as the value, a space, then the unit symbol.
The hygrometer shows 78 %
